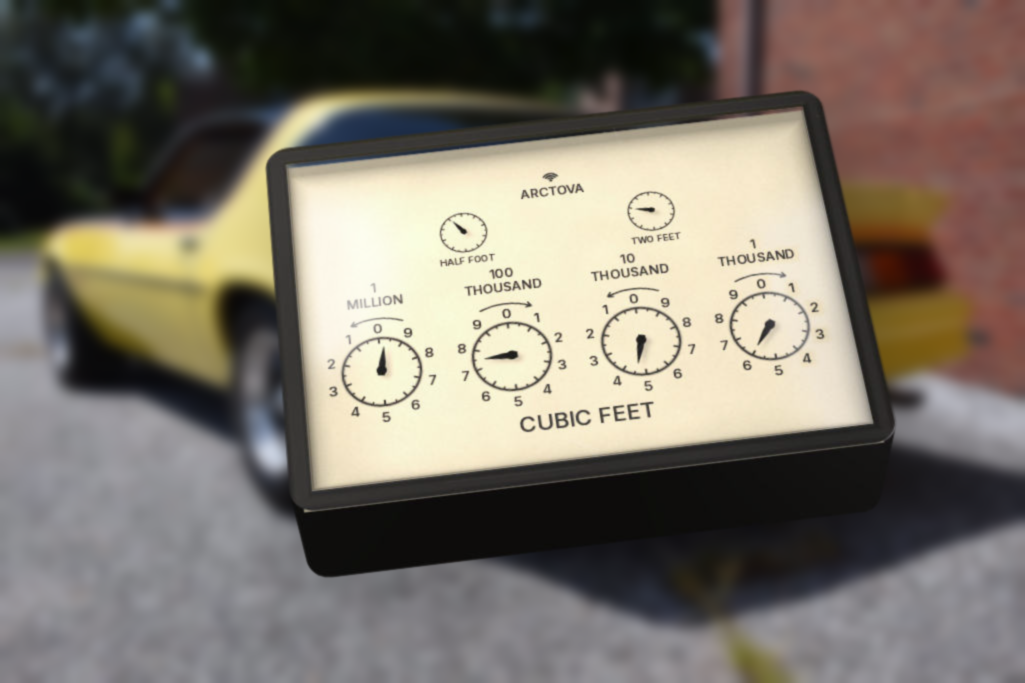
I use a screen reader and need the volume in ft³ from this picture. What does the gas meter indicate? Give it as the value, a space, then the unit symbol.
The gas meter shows 974600 ft³
